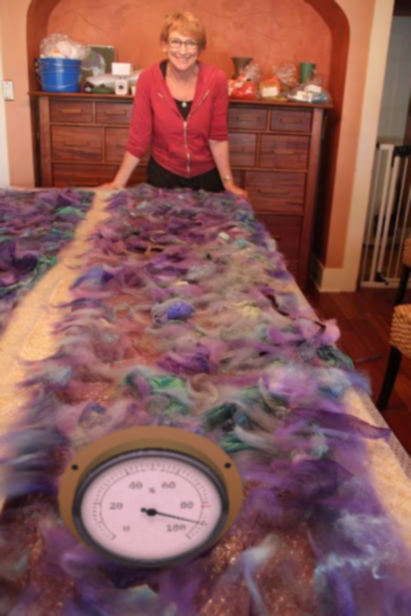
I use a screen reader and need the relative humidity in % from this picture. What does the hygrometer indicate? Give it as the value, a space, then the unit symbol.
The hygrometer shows 90 %
